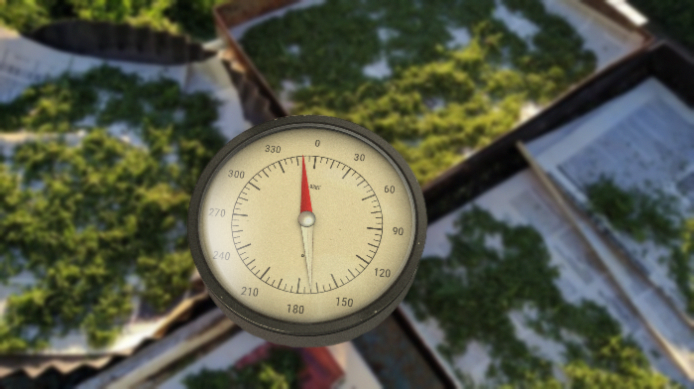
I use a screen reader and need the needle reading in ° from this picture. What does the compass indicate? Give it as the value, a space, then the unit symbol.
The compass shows 350 °
